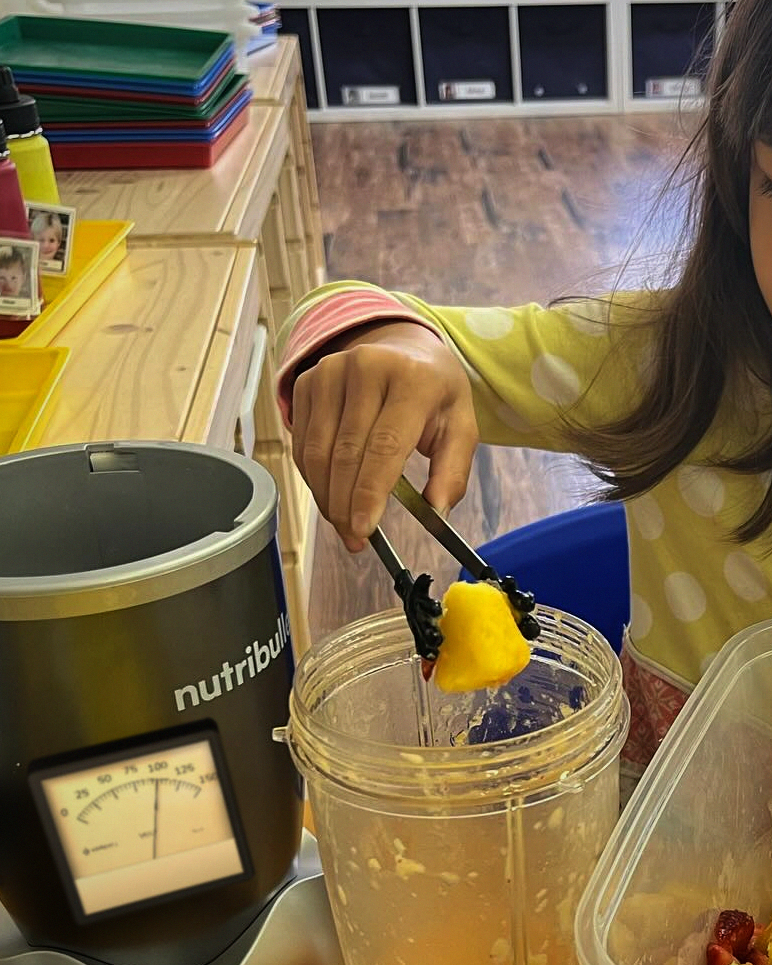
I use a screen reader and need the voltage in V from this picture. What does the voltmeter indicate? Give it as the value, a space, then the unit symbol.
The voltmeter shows 100 V
